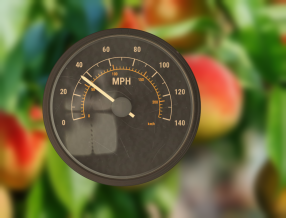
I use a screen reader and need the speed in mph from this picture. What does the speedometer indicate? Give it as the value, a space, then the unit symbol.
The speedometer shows 35 mph
